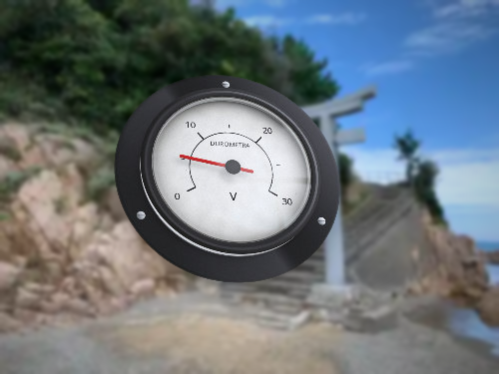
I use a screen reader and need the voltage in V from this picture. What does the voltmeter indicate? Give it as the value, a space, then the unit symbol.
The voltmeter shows 5 V
